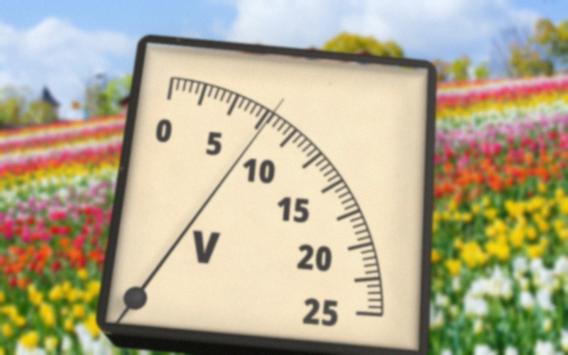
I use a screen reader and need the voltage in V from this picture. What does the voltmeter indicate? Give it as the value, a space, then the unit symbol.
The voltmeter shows 8 V
